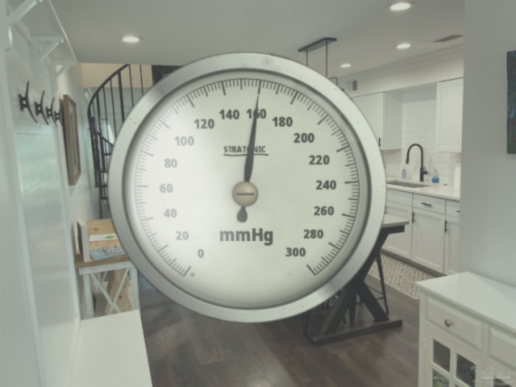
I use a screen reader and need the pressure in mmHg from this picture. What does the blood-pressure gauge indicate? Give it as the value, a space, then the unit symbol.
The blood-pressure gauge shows 160 mmHg
